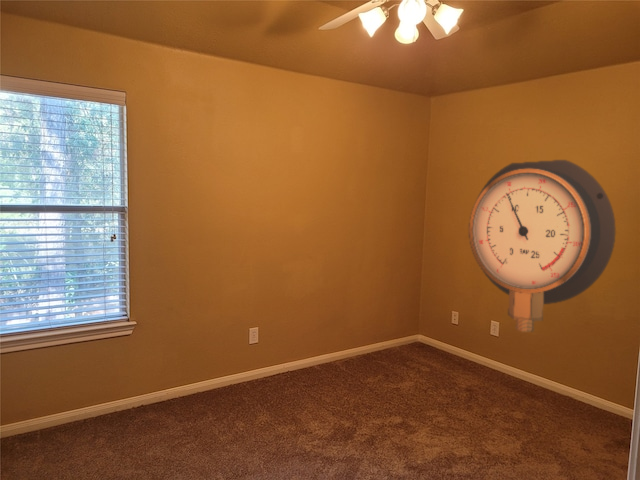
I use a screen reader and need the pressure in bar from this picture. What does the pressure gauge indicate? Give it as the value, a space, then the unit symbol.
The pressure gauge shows 10 bar
